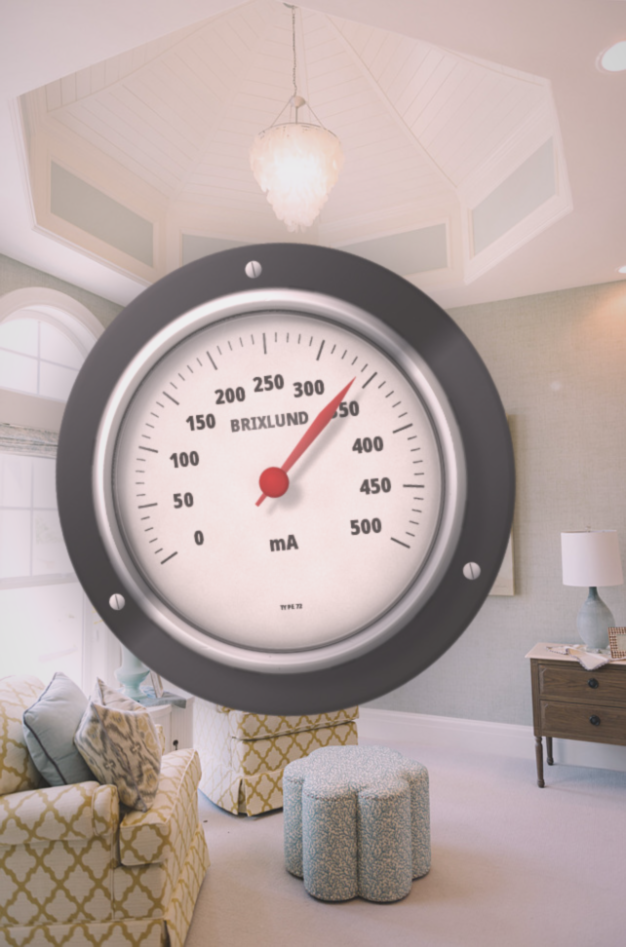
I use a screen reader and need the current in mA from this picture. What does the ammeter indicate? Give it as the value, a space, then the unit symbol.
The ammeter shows 340 mA
